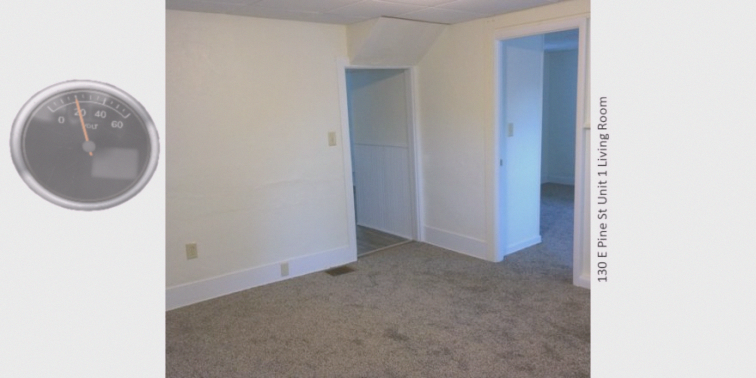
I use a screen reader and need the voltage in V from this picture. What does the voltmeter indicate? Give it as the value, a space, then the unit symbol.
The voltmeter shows 20 V
